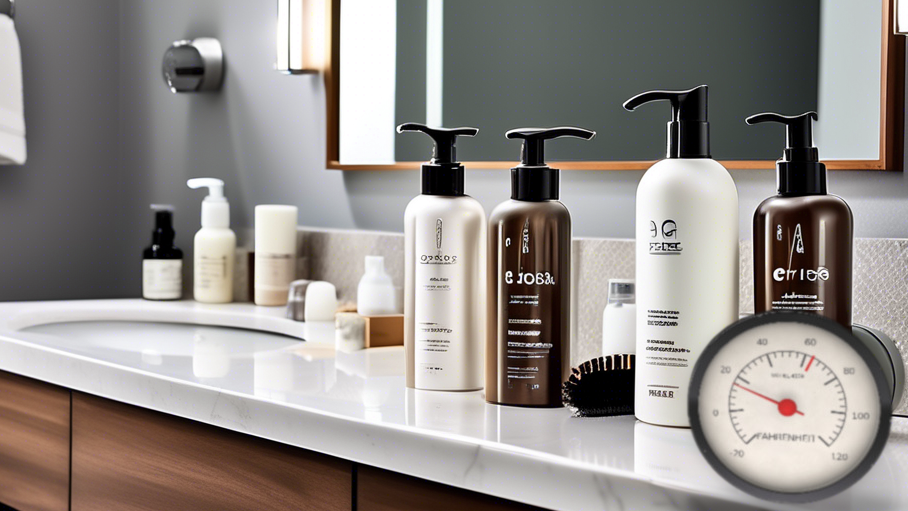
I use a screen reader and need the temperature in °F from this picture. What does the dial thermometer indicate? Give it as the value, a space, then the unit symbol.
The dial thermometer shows 16 °F
